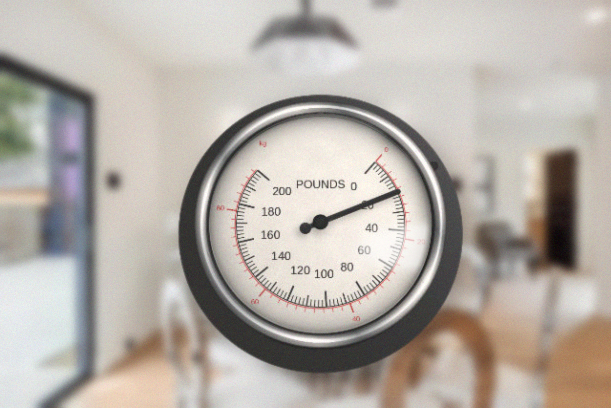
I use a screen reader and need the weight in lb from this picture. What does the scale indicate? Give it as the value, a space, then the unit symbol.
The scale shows 20 lb
